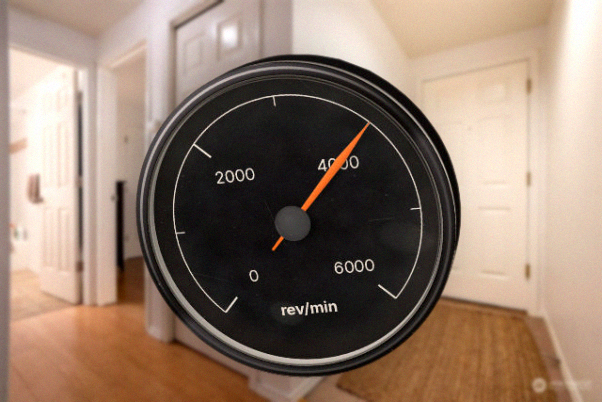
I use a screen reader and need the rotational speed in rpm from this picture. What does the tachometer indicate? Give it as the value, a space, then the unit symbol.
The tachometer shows 4000 rpm
